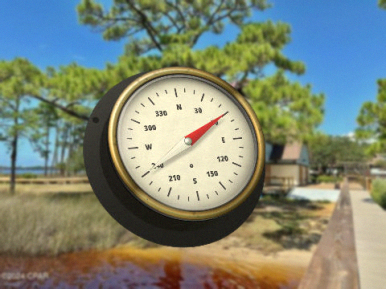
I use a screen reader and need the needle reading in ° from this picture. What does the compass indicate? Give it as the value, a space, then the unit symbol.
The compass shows 60 °
